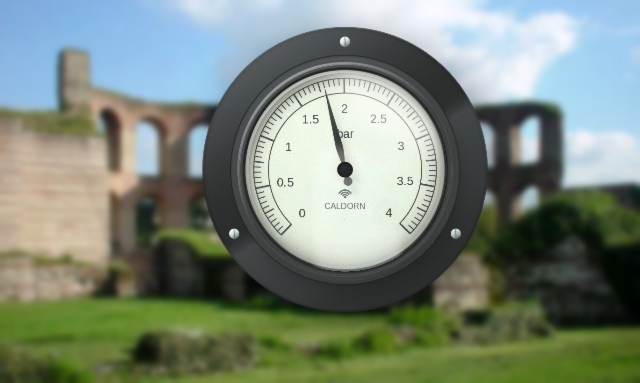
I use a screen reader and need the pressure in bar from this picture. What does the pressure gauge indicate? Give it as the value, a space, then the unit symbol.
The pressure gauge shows 1.8 bar
